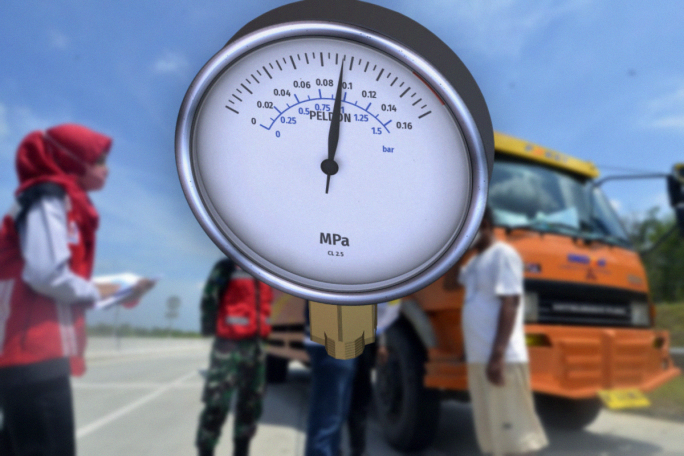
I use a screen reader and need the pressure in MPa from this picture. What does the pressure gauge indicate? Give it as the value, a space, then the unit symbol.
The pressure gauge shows 0.095 MPa
